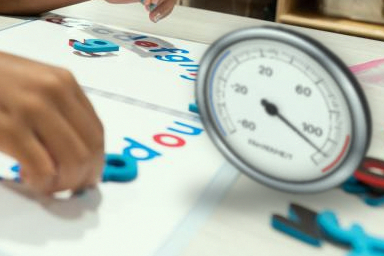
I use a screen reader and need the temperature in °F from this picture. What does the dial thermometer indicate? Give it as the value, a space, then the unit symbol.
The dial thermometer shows 110 °F
